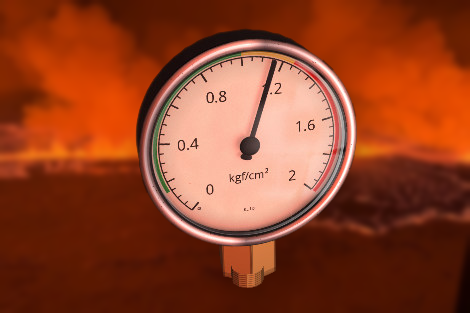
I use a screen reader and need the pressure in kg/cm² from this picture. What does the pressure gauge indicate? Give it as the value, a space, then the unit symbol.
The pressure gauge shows 1.15 kg/cm²
